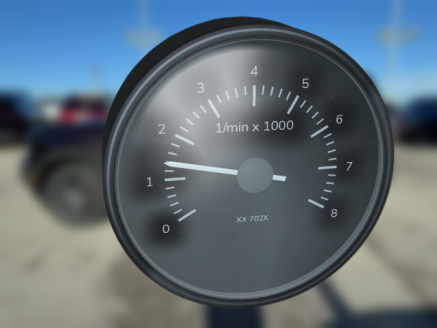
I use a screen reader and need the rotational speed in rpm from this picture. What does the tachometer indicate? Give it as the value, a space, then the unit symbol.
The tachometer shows 1400 rpm
